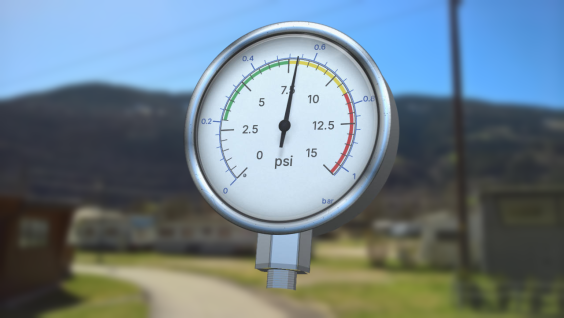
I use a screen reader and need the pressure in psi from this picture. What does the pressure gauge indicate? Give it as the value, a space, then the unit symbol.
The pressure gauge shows 8 psi
